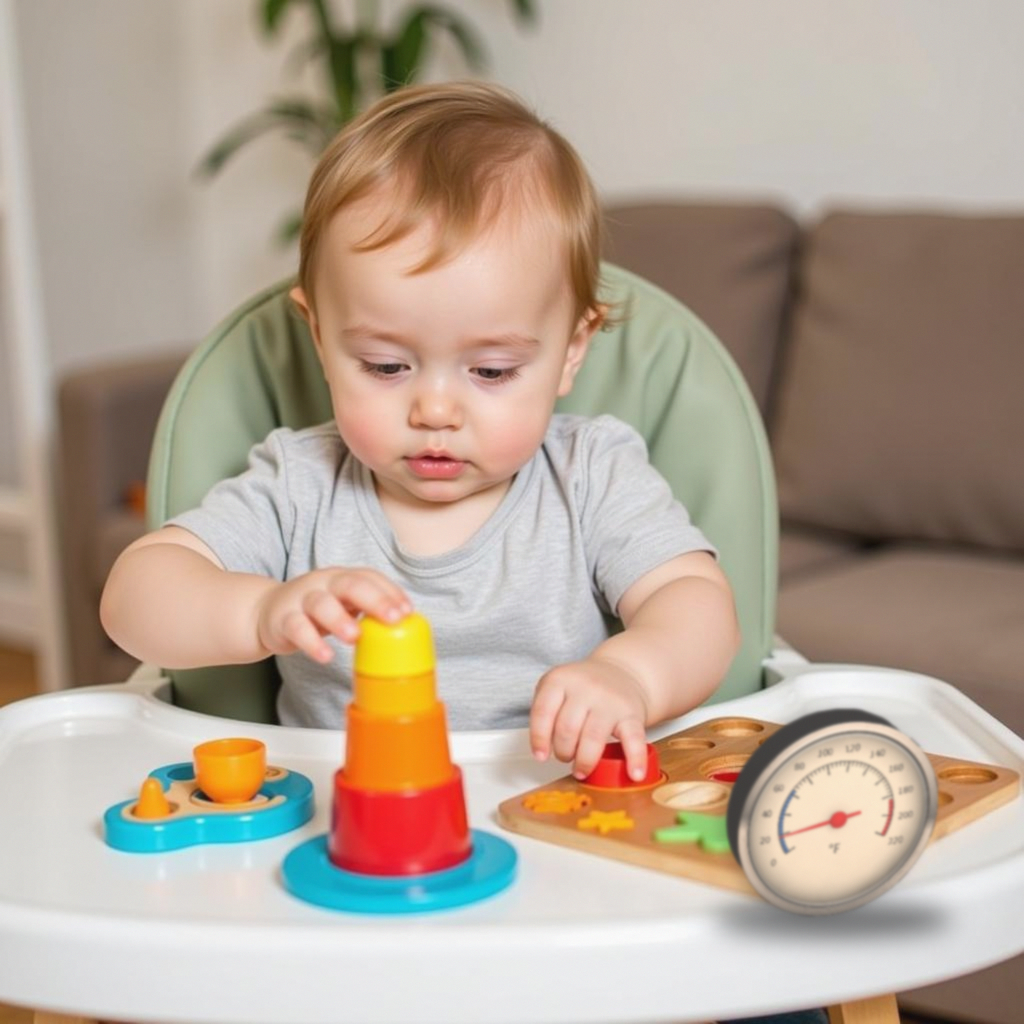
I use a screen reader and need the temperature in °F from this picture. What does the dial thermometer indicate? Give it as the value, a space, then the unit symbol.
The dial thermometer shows 20 °F
